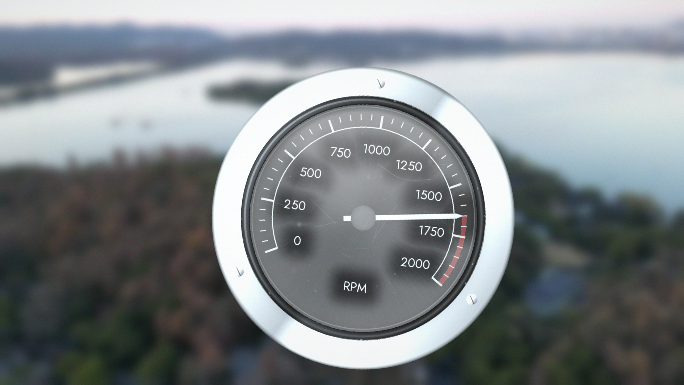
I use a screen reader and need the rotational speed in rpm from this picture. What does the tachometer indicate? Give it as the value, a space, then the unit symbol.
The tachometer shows 1650 rpm
